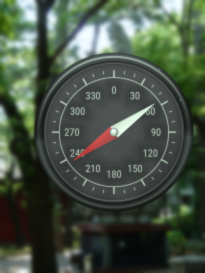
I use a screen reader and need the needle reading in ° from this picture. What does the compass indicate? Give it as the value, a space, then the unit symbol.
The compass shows 235 °
